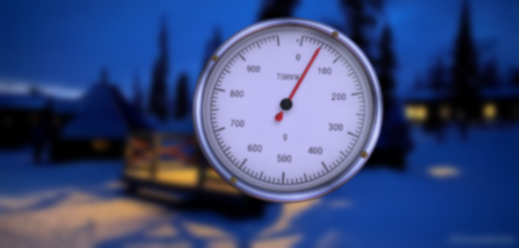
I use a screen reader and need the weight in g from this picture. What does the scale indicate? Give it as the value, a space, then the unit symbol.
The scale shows 50 g
